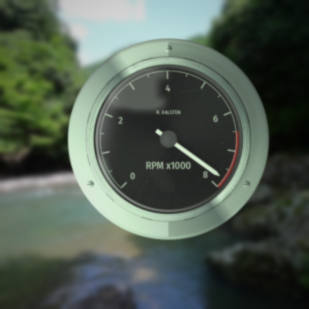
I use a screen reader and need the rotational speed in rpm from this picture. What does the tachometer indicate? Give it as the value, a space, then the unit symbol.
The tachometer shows 7750 rpm
